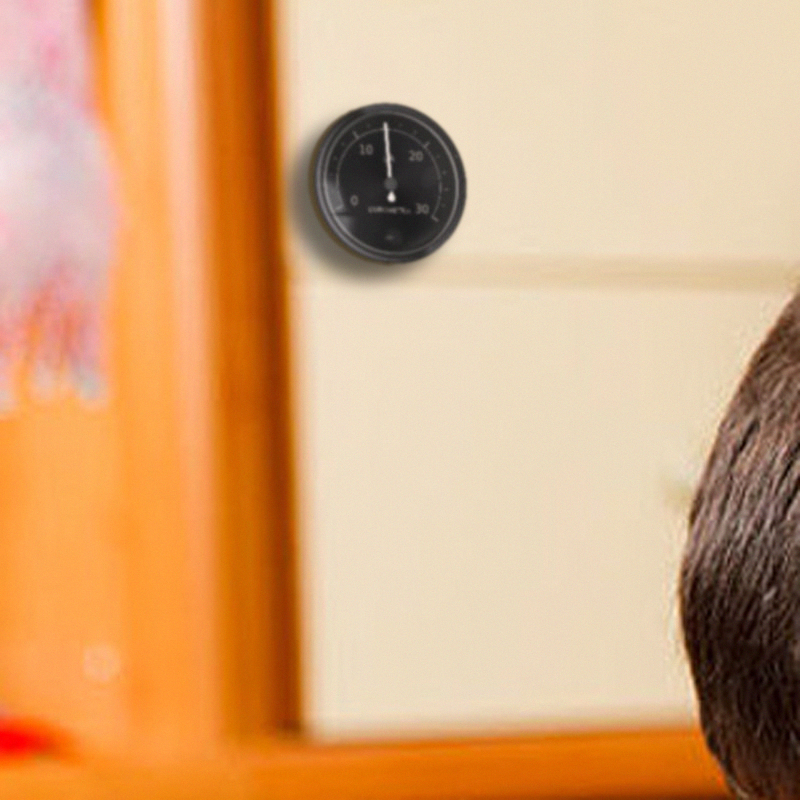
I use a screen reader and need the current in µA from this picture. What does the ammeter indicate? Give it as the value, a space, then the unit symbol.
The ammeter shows 14 µA
